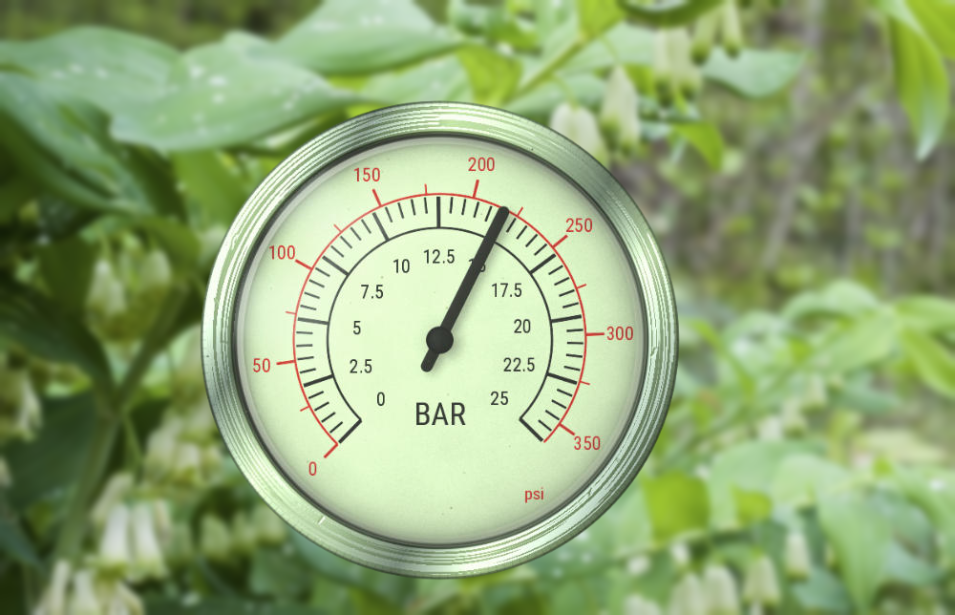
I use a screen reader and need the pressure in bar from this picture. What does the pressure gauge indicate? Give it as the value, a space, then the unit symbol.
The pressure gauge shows 15 bar
